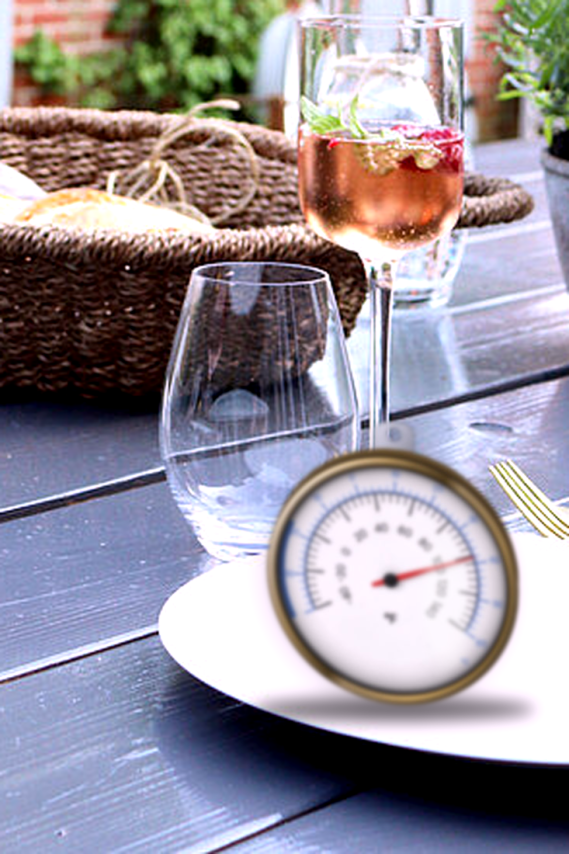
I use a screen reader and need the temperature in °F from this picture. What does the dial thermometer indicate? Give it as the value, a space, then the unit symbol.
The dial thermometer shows 100 °F
